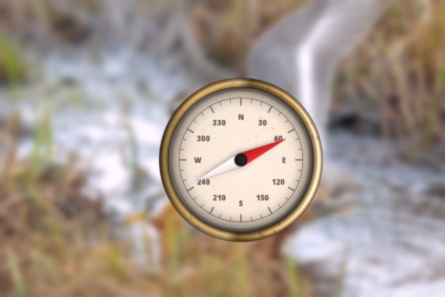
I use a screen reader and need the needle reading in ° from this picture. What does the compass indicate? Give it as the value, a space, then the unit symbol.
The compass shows 65 °
